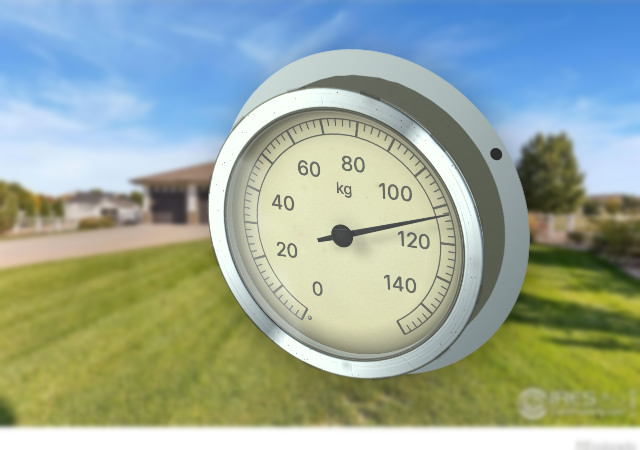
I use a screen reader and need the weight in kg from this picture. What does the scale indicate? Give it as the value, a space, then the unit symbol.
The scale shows 112 kg
